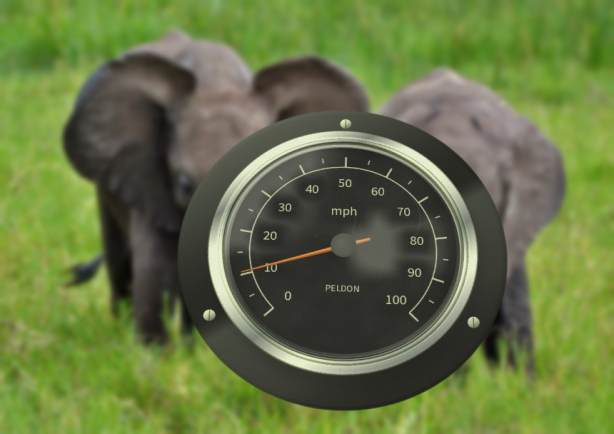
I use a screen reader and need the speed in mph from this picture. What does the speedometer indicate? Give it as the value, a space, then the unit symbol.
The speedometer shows 10 mph
